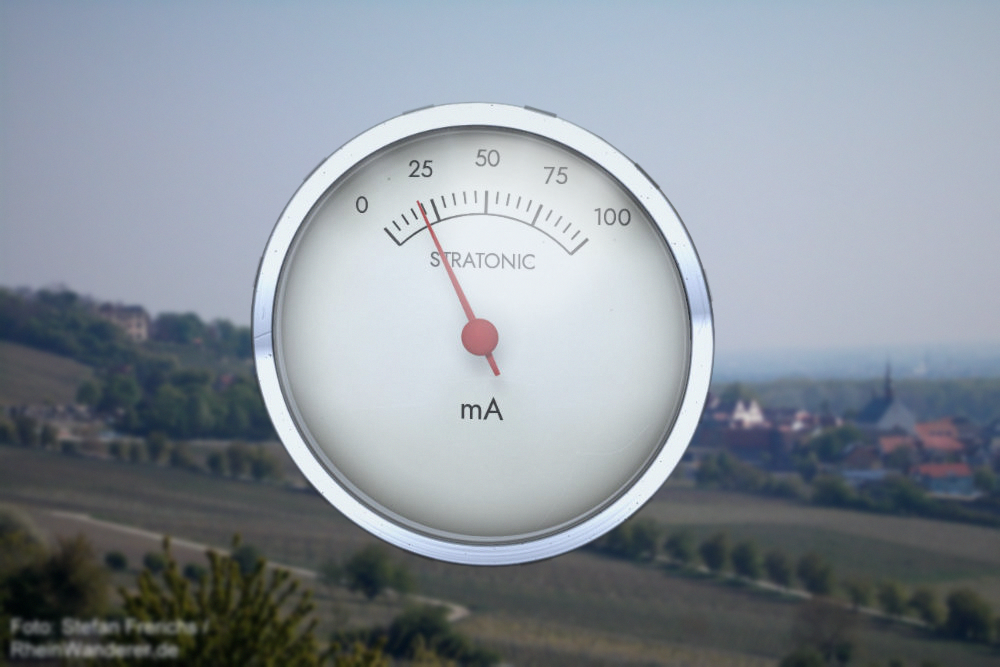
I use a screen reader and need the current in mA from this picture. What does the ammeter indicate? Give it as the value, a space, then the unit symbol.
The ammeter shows 20 mA
